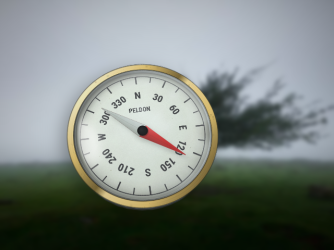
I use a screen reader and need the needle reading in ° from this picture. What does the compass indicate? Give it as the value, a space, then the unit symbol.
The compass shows 127.5 °
